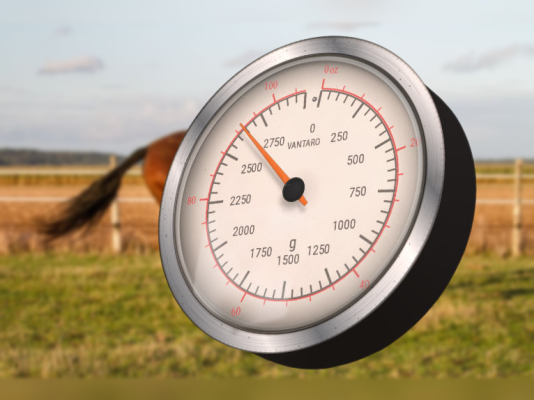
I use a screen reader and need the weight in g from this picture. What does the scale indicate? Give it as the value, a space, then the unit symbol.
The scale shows 2650 g
